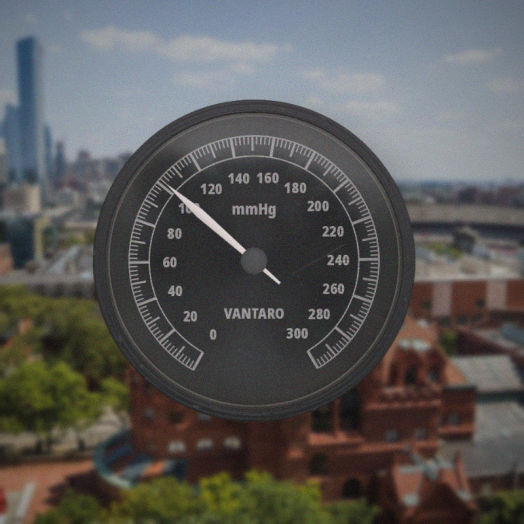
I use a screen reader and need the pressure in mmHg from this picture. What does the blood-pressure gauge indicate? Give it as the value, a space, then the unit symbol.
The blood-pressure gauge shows 102 mmHg
